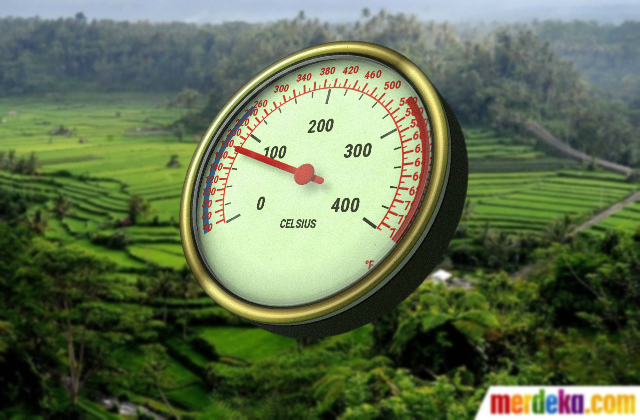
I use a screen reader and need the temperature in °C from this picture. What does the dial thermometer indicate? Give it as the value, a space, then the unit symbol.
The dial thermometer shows 80 °C
